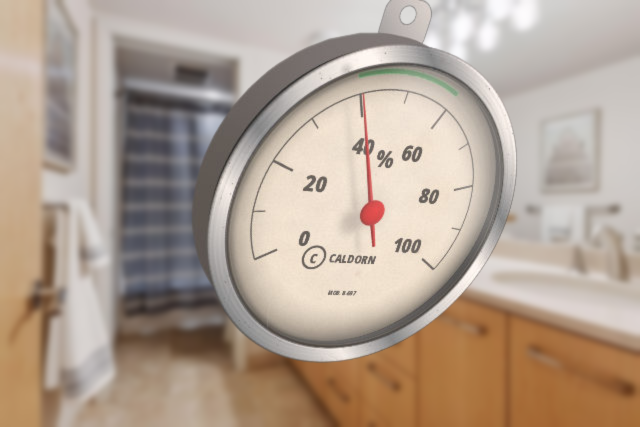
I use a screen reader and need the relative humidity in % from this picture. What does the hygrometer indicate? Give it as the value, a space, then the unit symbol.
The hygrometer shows 40 %
